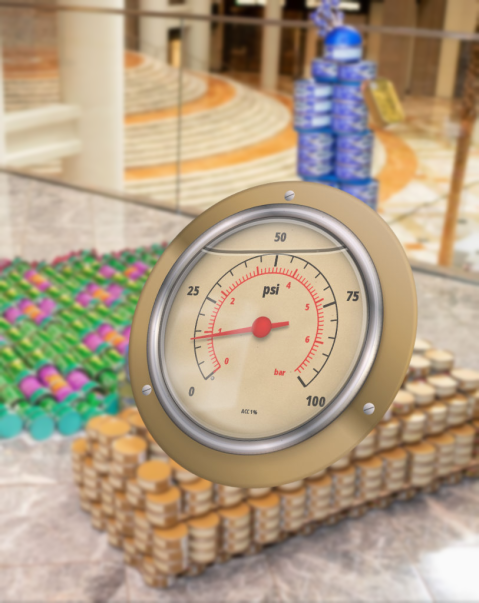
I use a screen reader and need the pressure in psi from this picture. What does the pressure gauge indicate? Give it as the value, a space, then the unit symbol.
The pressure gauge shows 12.5 psi
